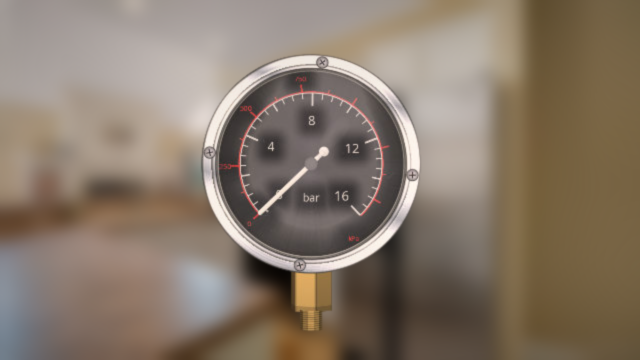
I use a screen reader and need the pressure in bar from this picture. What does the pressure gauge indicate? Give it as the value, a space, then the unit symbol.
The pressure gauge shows 0 bar
